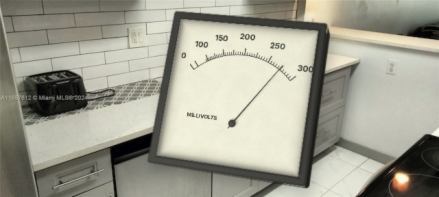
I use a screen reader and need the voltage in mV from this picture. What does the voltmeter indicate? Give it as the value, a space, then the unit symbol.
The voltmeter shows 275 mV
